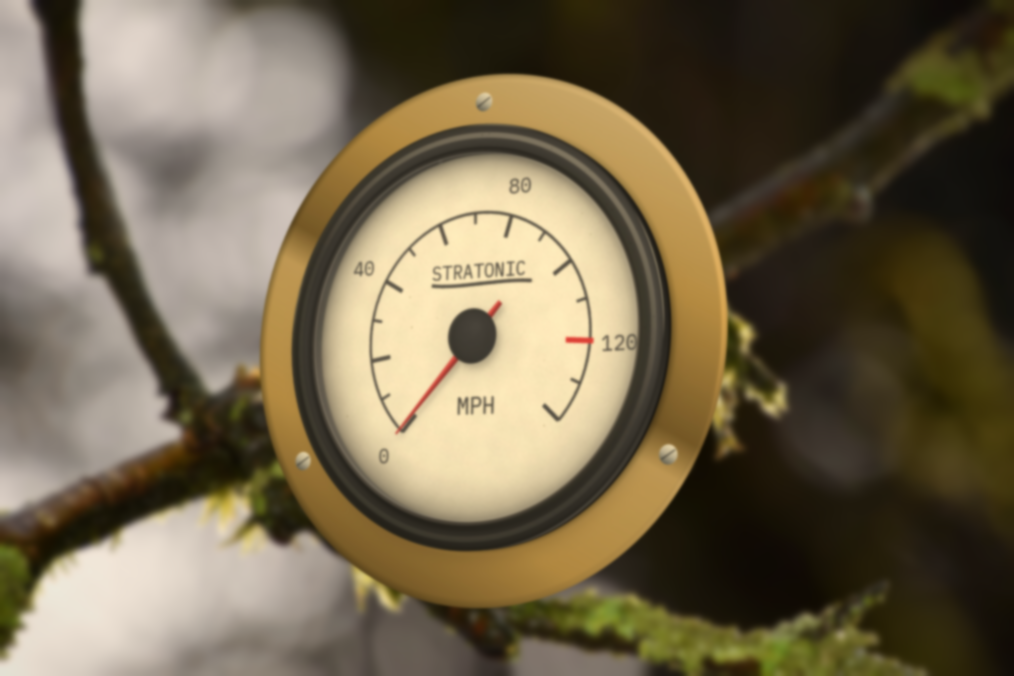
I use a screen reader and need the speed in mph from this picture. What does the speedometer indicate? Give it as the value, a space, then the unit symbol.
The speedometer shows 0 mph
